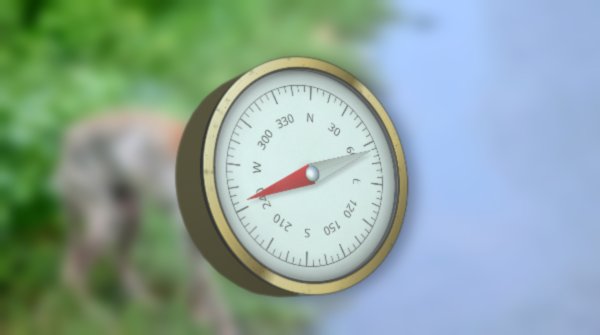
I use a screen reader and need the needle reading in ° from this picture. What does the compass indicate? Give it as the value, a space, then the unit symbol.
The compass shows 245 °
